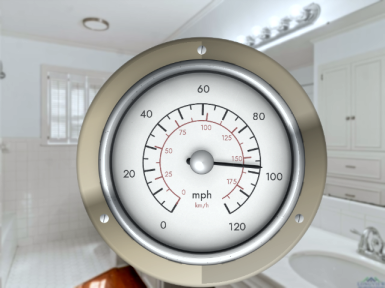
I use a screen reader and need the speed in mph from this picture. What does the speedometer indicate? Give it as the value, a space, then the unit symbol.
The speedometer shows 97.5 mph
